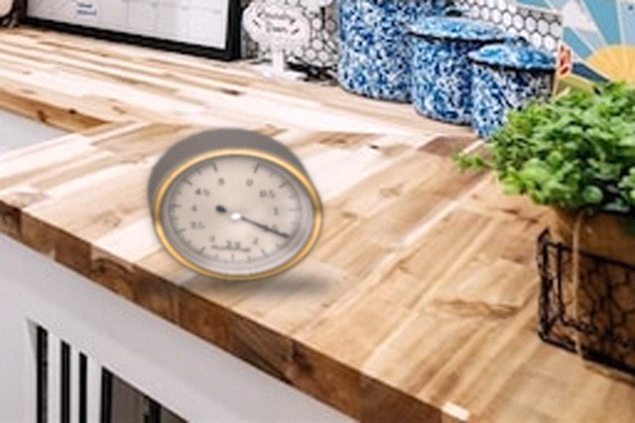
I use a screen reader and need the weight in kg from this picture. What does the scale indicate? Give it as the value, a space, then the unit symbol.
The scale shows 1.5 kg
